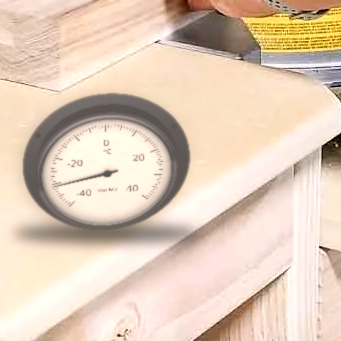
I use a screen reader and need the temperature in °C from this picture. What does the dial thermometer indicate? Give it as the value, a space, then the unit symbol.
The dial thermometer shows -30 °C
